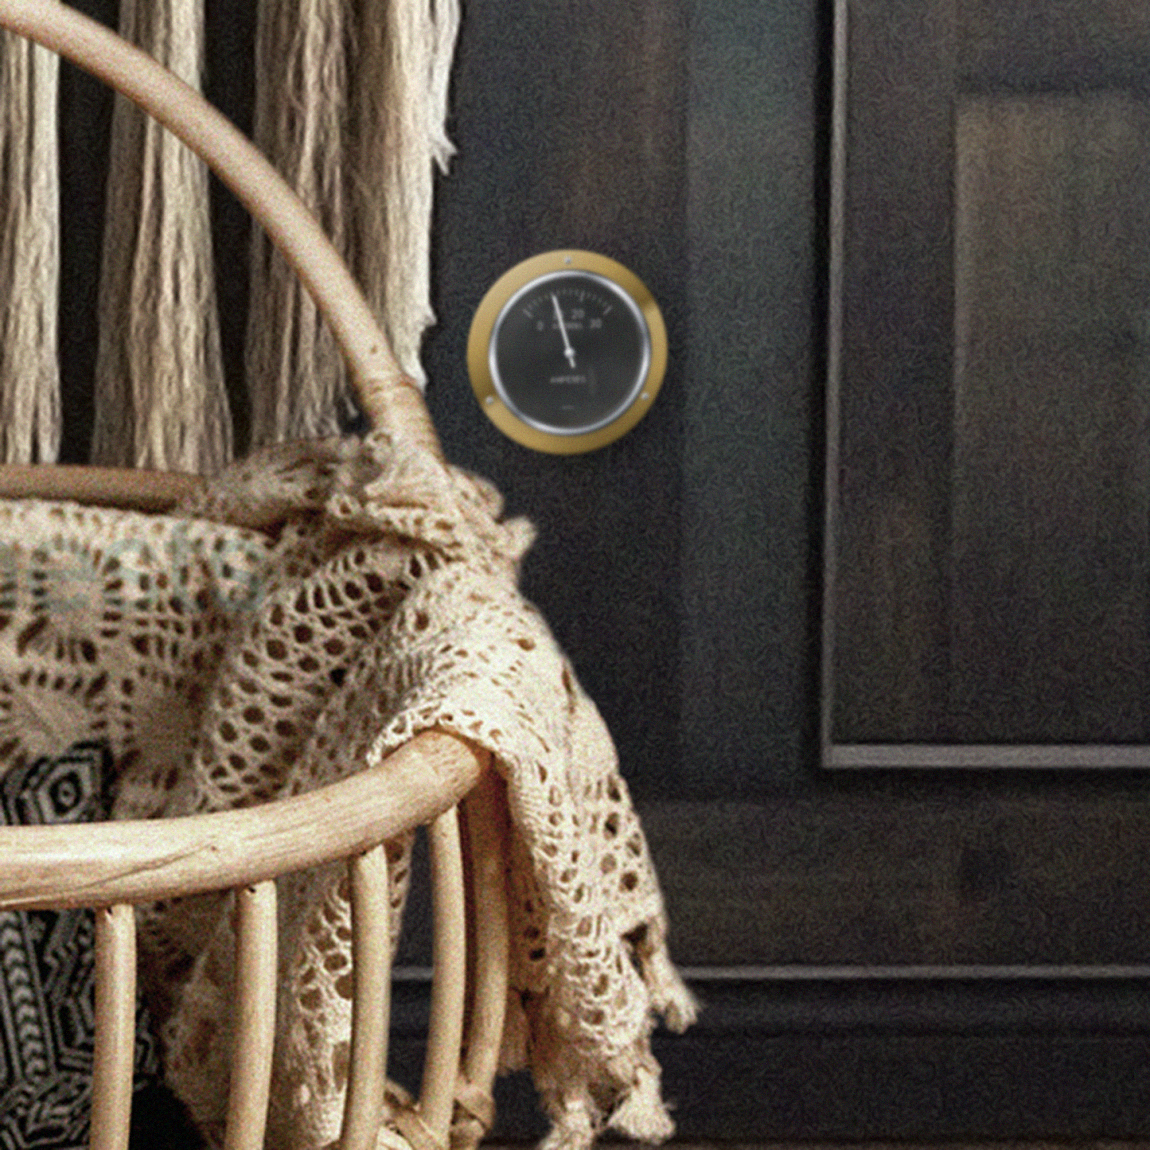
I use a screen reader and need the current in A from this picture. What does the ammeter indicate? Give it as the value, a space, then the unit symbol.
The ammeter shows 10 A
